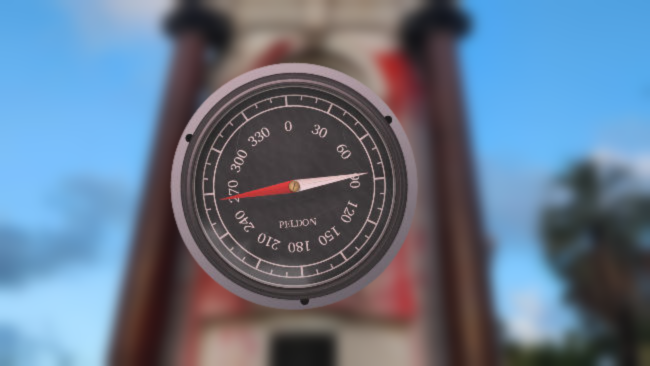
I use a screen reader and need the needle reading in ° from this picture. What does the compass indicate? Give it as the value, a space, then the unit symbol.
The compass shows 265 °
